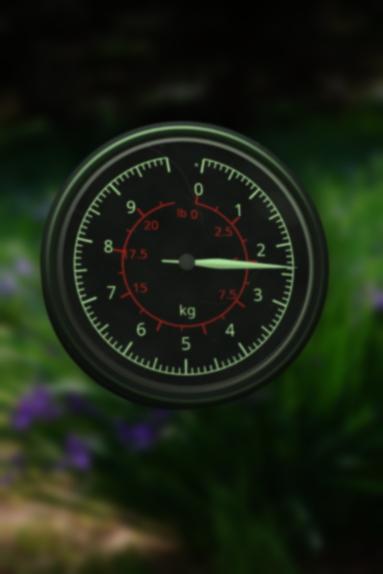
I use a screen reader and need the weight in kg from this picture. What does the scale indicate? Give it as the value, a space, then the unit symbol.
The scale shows 2.4 kg
